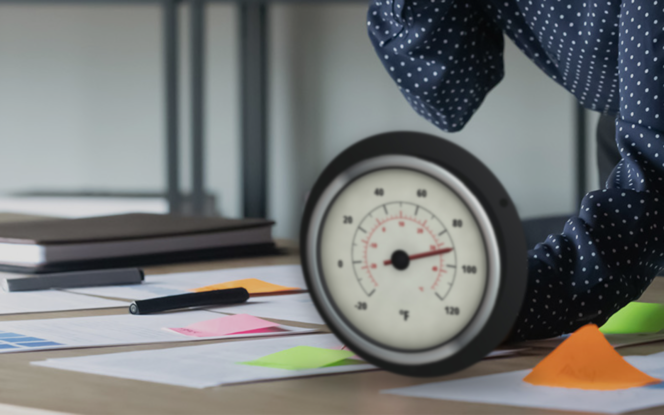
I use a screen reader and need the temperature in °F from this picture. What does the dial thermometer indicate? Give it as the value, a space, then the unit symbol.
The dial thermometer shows 90 °F
